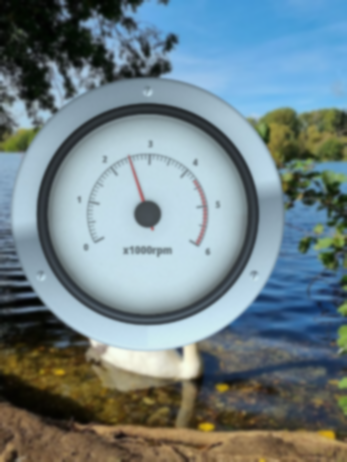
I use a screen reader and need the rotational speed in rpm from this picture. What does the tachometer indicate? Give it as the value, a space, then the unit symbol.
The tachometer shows 2500 rpm
